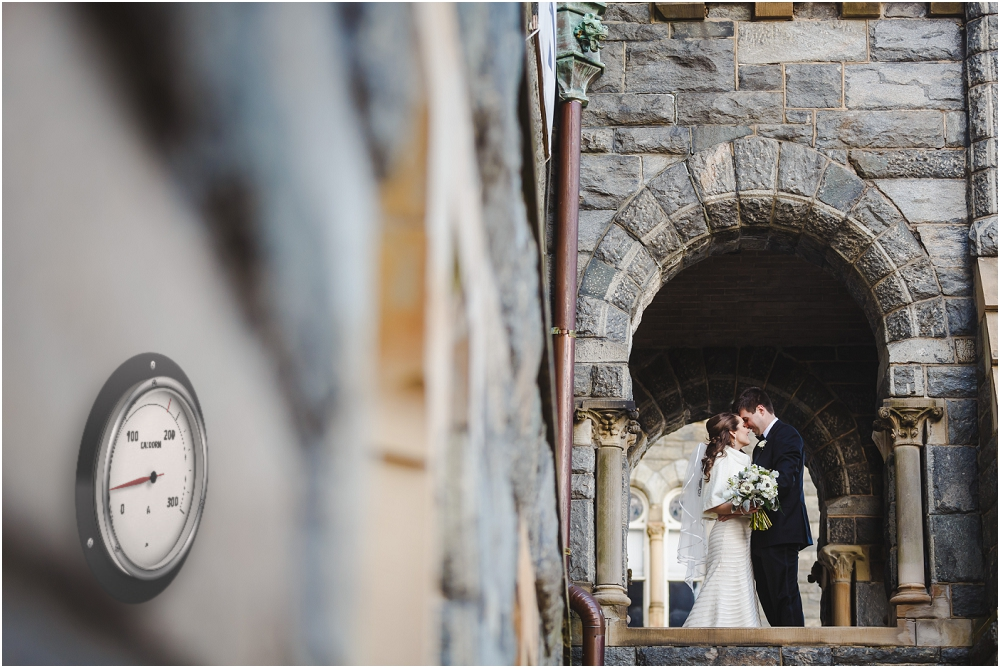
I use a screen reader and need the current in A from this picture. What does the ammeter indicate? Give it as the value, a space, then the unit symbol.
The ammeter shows 30 A
